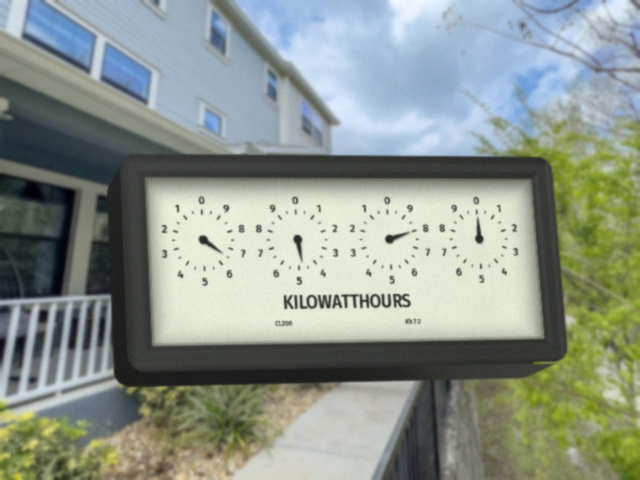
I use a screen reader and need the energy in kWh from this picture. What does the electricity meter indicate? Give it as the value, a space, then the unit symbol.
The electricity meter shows 6480 kWh
